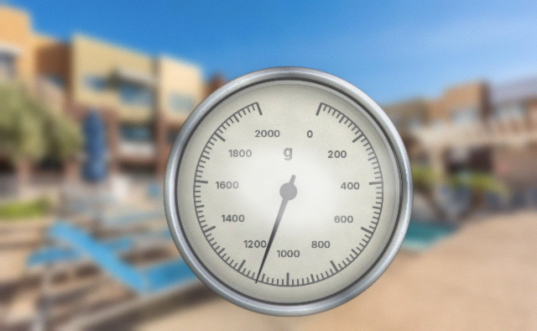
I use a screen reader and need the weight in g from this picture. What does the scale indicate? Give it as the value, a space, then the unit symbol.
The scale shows 1120 g
